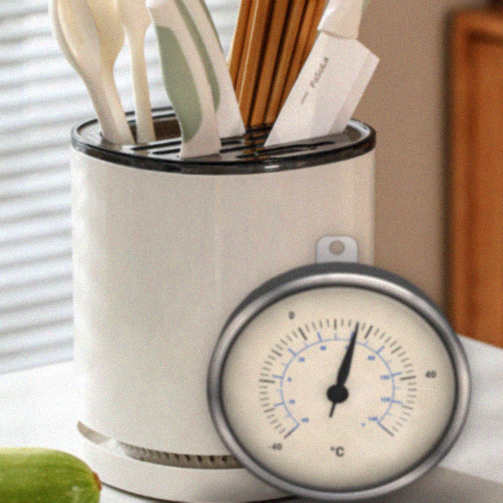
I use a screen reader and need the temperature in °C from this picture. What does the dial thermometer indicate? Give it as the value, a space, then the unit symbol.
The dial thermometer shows 16 °C
